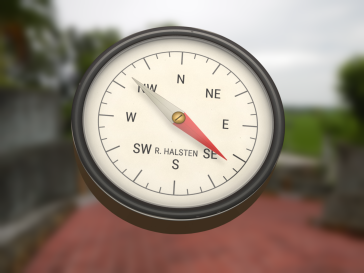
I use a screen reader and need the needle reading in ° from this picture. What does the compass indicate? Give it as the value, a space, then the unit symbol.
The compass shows 130 °
